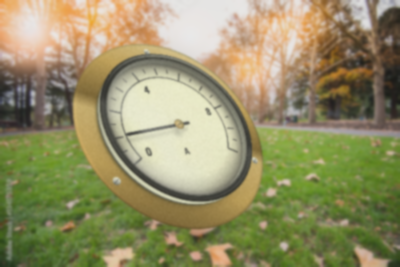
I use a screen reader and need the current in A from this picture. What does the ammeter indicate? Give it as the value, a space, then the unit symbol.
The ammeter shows 1 A
